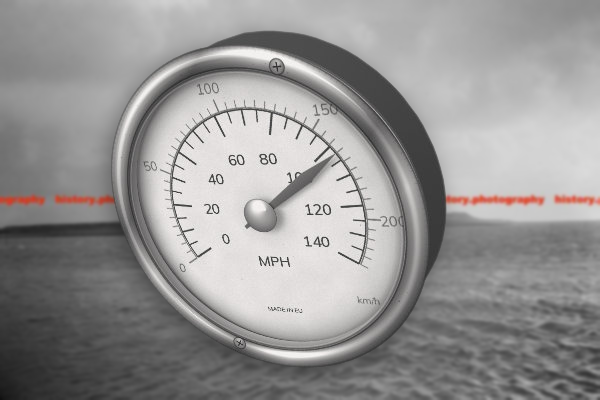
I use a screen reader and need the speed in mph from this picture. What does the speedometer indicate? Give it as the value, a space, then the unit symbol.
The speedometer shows 102.5 mph
